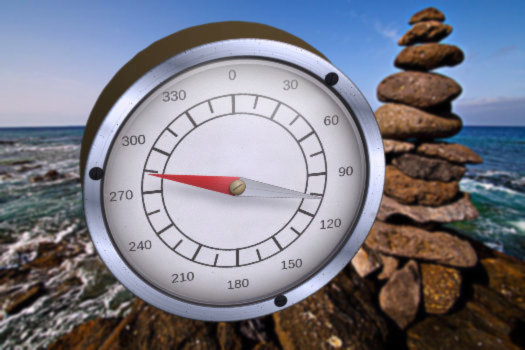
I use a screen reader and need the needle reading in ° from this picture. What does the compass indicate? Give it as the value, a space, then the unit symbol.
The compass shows 285 °
